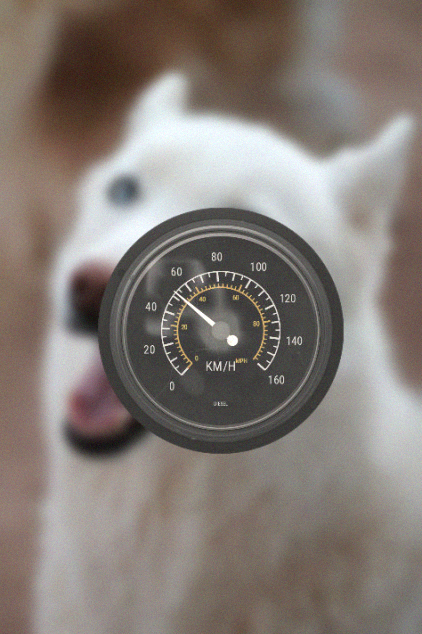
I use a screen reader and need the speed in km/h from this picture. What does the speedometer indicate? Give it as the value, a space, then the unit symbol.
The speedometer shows 52.5 km/h
